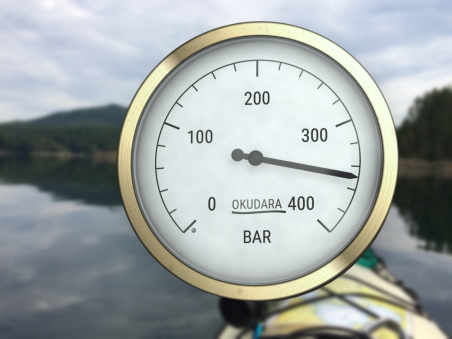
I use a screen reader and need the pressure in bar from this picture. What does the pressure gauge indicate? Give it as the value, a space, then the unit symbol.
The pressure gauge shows 350 bar
